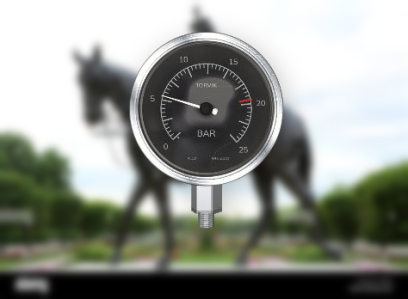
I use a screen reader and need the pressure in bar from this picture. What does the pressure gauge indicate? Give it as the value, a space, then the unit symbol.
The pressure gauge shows 5.5 bar
